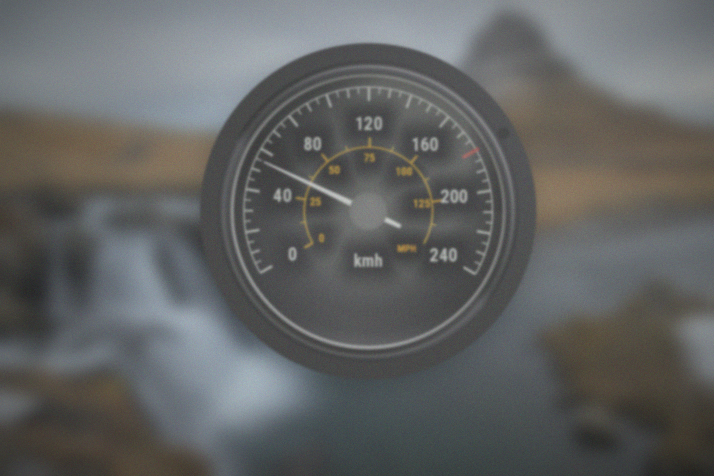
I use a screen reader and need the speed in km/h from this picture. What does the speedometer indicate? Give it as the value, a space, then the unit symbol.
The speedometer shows 55 km/h
